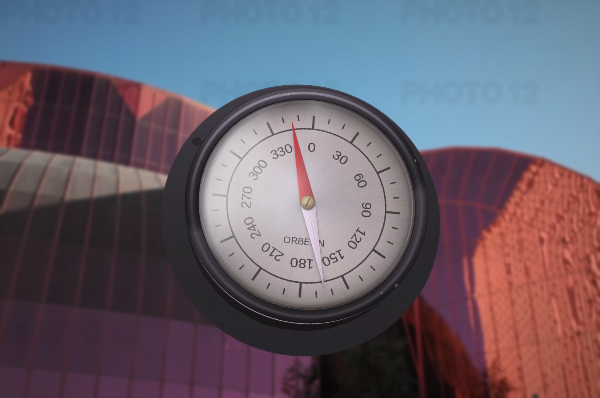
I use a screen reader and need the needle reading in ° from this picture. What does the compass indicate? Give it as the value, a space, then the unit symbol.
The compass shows 345 °
